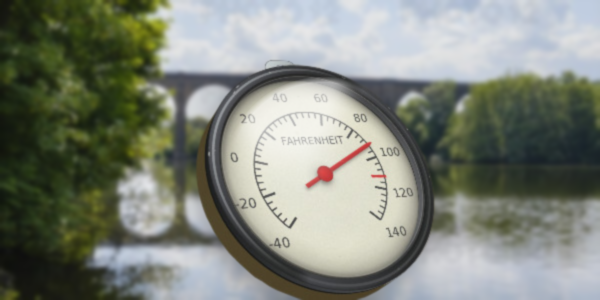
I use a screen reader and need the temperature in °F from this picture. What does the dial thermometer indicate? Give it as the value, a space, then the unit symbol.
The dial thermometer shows 92 °F
